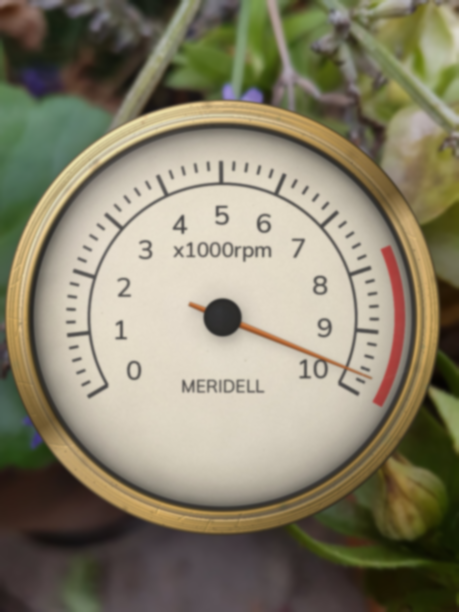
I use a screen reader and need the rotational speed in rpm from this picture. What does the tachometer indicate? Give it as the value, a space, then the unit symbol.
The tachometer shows 9700 rpm
